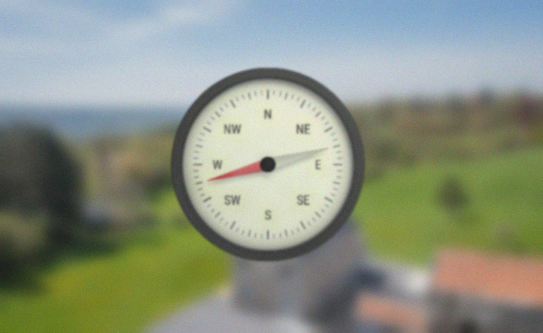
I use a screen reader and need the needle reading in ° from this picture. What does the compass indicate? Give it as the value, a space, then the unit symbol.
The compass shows 255 °
